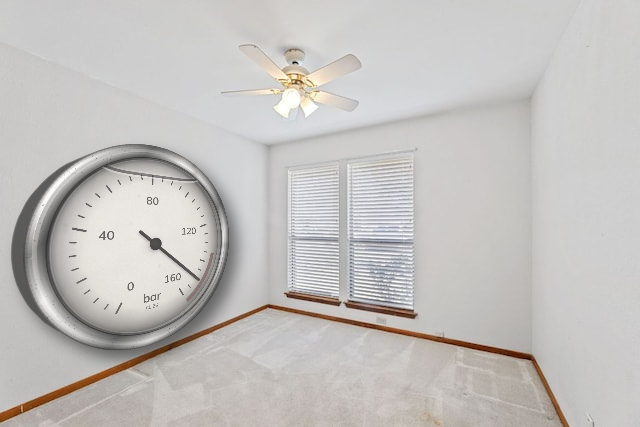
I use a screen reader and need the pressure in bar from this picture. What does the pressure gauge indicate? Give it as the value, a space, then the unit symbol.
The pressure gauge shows 150 bar
